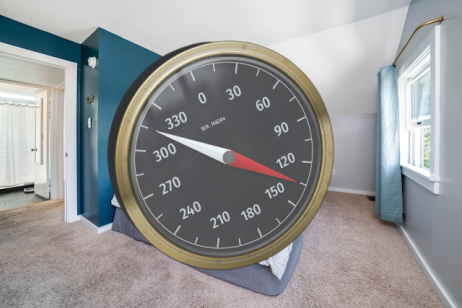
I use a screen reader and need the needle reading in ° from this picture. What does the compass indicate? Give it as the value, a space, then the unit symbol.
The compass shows 135 °
